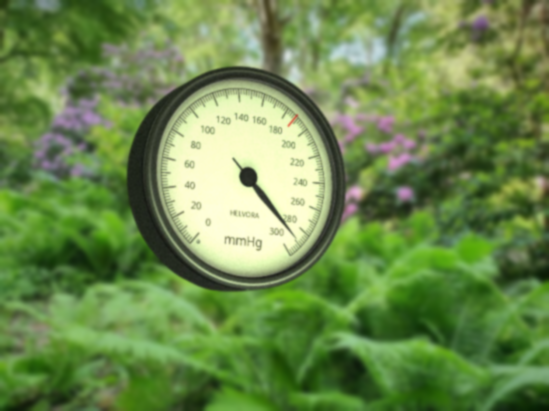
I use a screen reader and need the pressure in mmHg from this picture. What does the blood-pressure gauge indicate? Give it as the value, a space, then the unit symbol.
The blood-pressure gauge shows 290 mmHg
